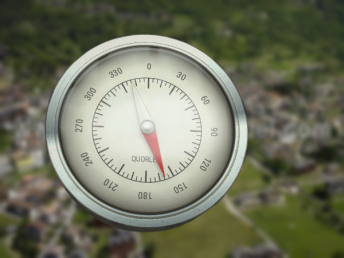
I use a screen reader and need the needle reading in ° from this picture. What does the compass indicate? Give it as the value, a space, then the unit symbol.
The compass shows 160 °
